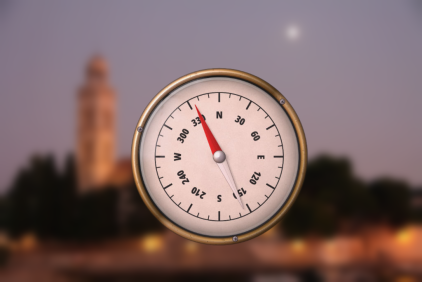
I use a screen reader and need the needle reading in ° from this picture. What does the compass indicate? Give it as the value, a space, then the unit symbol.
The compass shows 335 °
